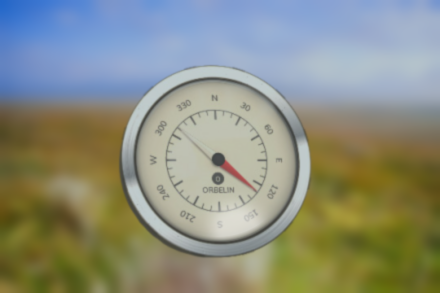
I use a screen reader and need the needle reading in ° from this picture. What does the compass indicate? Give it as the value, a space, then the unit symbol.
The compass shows 130 °
